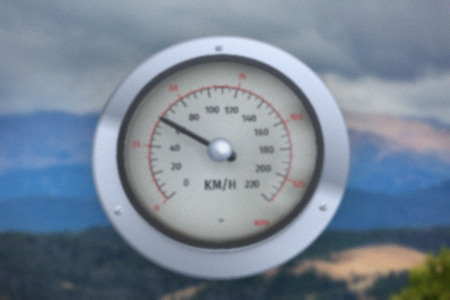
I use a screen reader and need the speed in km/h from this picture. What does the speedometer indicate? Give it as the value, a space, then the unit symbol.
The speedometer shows 60 km/h
